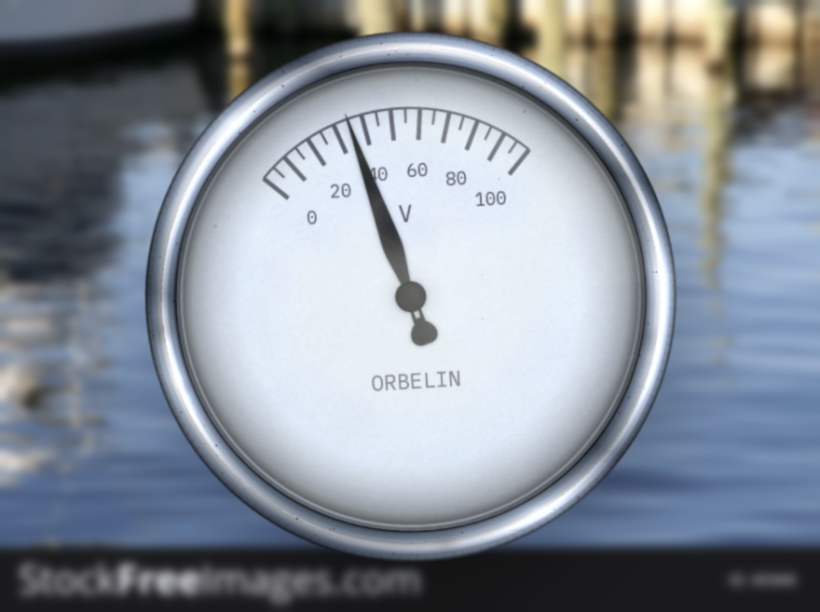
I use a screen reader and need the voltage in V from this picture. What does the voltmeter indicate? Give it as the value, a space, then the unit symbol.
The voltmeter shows 35 V
